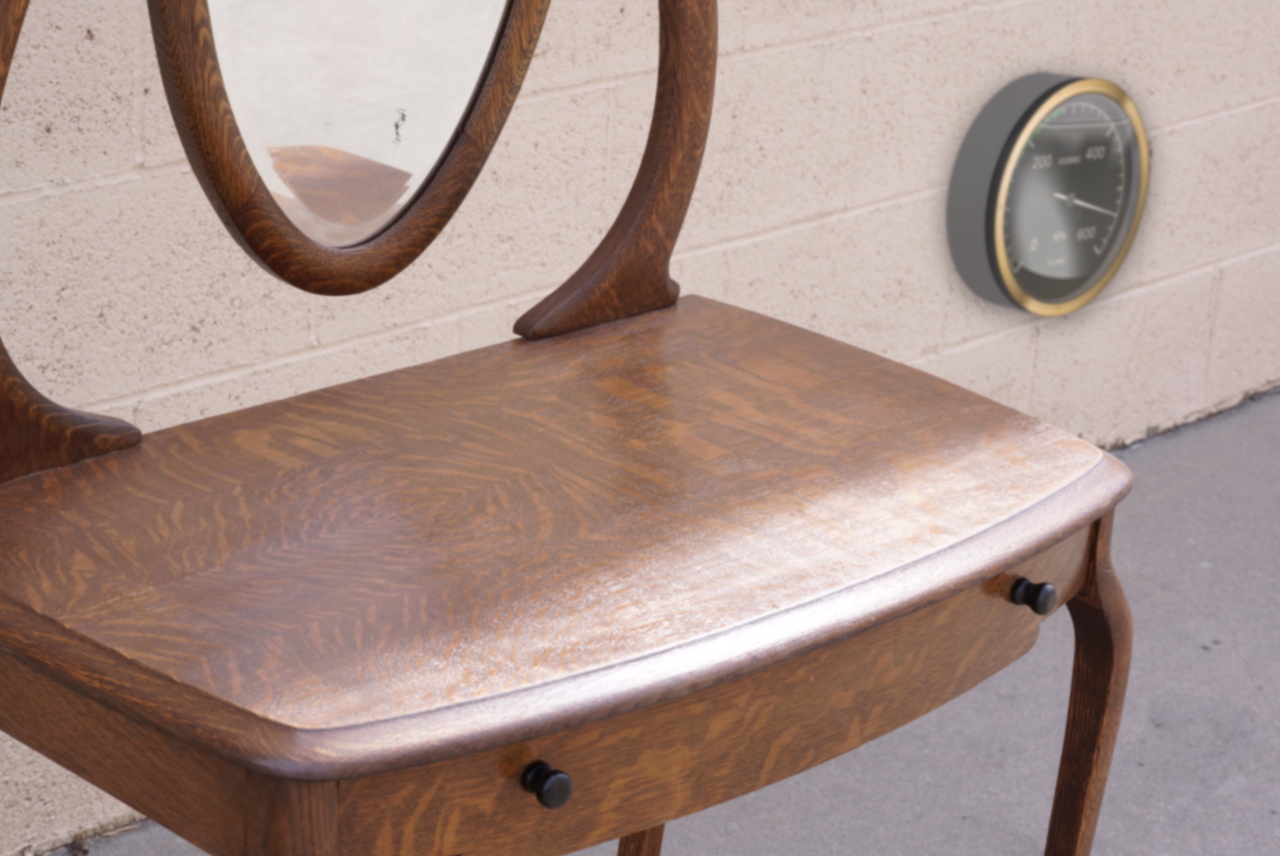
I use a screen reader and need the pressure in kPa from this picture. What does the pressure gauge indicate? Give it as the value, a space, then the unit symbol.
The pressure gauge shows 540 kPa
